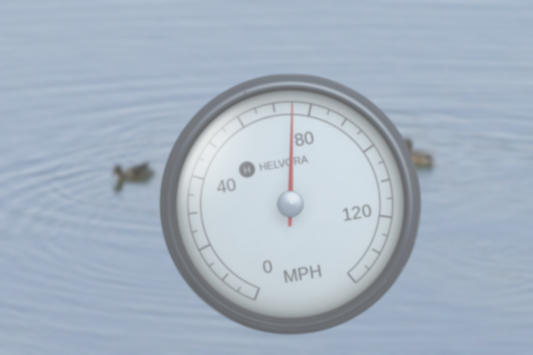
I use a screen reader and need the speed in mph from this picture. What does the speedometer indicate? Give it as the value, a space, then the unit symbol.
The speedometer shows 75 mph
